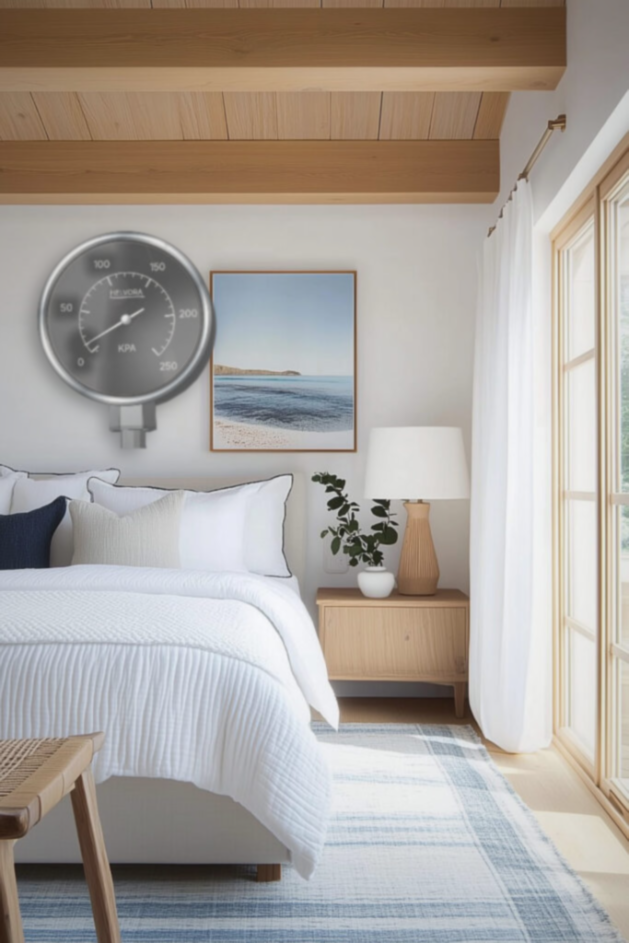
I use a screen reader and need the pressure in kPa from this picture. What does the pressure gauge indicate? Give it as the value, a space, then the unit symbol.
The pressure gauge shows 10 kPa
